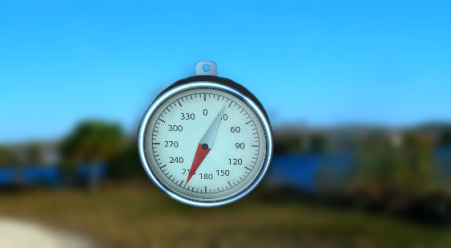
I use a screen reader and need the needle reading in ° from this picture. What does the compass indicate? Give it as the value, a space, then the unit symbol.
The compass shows 205 °
